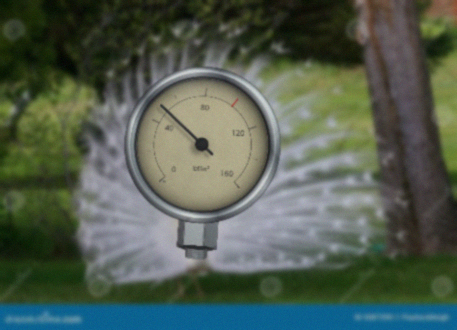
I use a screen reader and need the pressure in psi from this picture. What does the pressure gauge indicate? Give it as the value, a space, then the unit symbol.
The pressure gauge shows 50 psi
